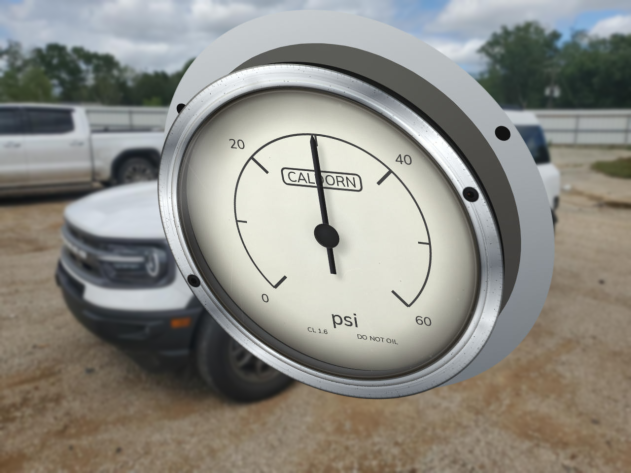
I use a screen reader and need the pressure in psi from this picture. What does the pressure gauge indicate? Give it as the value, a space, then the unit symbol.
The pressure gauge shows 30 psi
